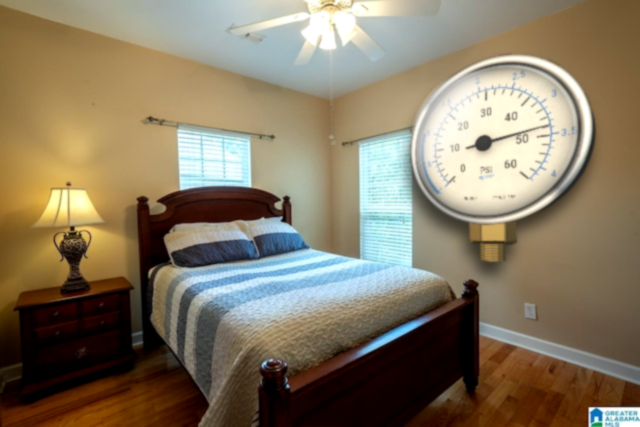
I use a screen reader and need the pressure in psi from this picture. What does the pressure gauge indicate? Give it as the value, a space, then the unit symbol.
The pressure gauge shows 48 psi
